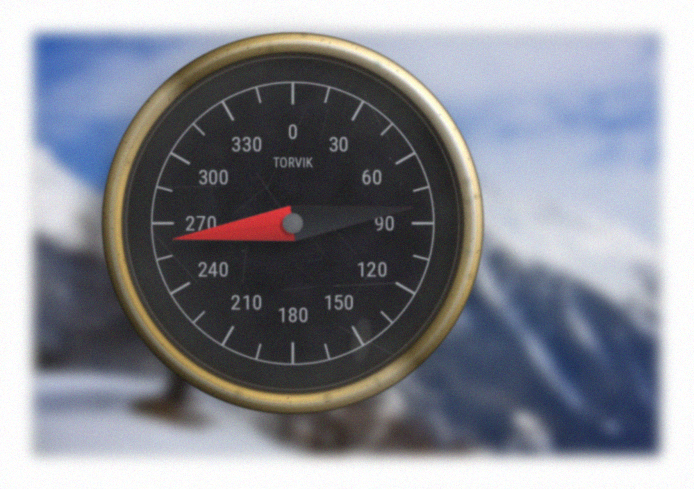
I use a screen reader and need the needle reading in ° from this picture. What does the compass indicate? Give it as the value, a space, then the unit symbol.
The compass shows 262.5 °
